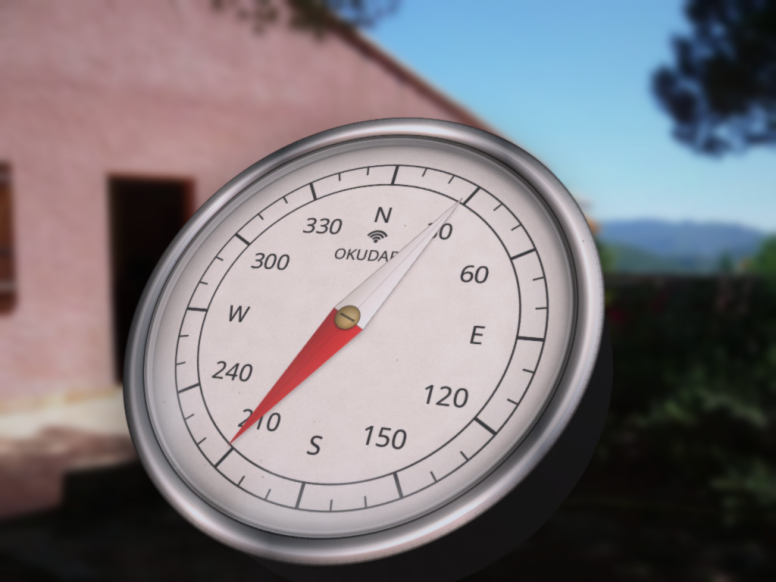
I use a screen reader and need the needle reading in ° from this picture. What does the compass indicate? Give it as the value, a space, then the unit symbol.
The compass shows 210 °
